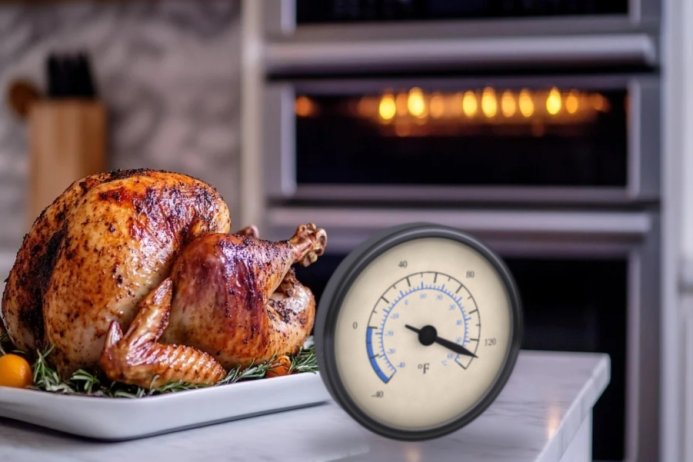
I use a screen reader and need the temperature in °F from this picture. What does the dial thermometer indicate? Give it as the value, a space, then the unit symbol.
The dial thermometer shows 130 °F
